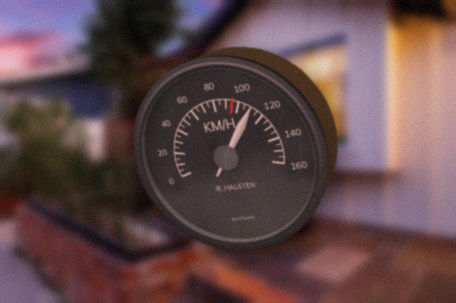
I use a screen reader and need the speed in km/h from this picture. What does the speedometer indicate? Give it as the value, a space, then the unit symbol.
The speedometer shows 110 km/h
